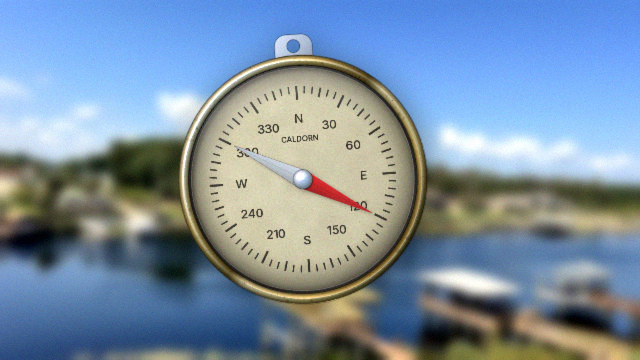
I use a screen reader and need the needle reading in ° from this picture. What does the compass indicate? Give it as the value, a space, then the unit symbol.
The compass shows 120 °
